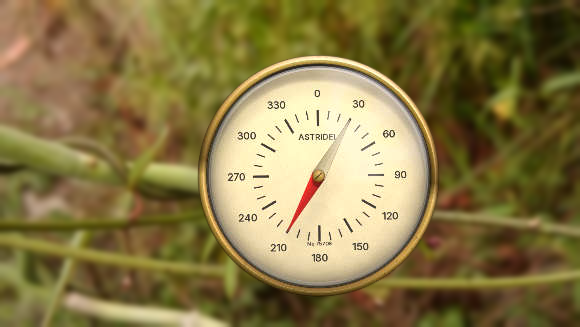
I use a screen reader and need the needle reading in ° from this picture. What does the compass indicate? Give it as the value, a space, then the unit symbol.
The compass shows 210 °
